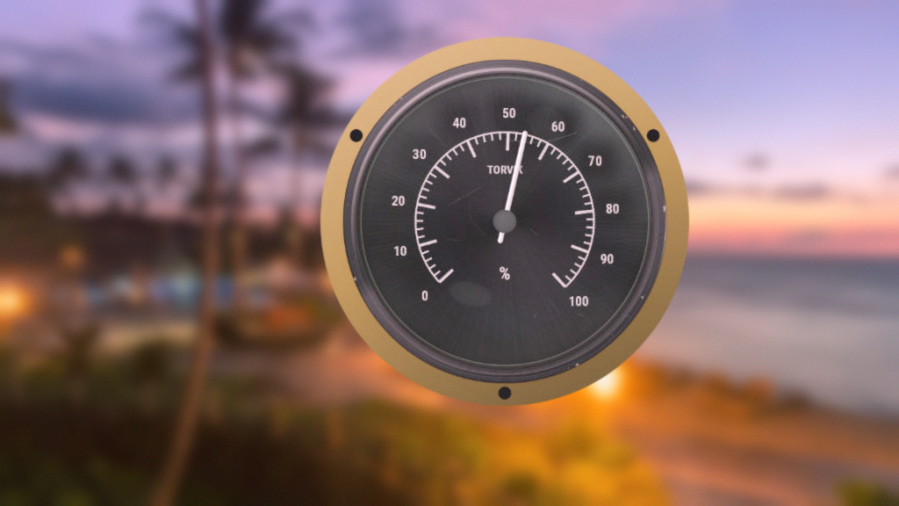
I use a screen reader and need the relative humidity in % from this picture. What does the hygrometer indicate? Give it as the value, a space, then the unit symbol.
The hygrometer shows 54 %
